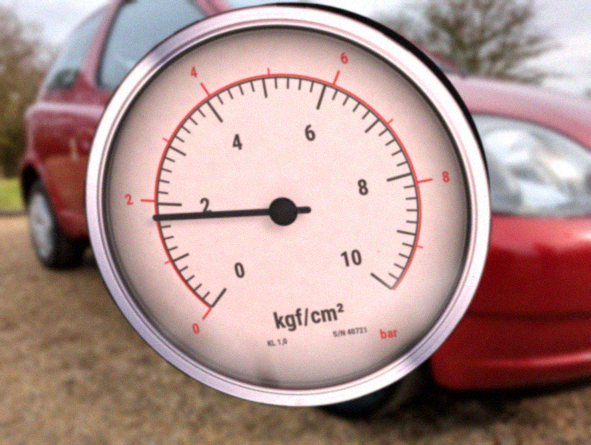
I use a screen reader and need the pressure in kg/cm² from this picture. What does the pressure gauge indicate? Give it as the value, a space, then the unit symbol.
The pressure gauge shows 1.8 kg/cm²
